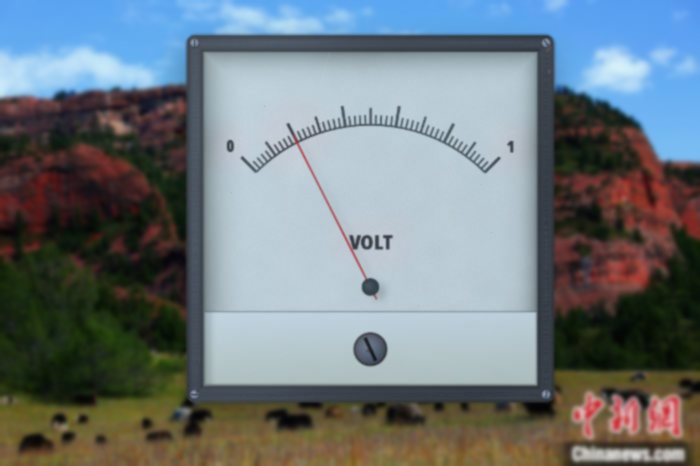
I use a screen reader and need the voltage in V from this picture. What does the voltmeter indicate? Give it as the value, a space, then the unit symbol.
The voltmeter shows 0.2 V
